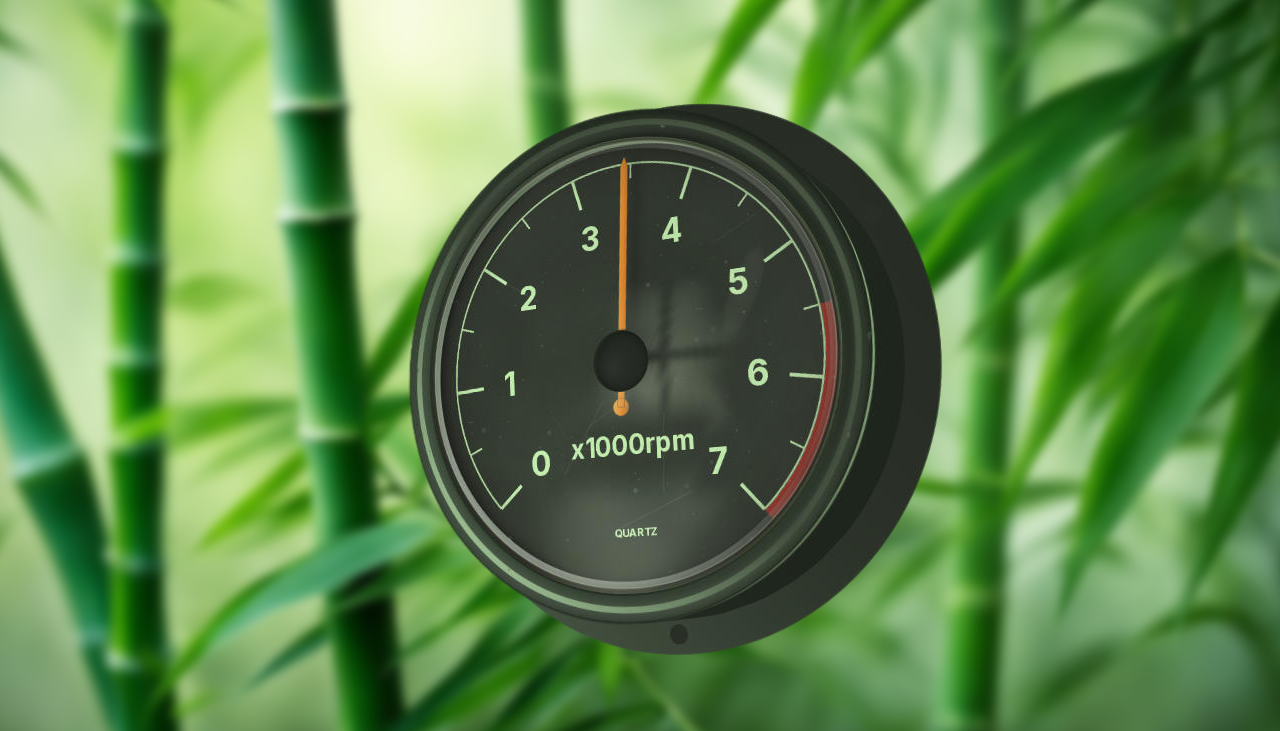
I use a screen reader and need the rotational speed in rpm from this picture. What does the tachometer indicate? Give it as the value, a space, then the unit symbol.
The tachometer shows 3500 rpm
